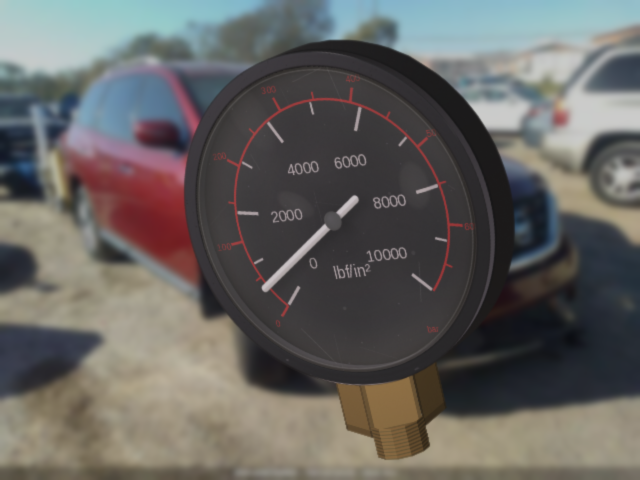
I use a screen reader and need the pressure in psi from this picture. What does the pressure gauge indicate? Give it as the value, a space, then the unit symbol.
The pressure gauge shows 500 psi
